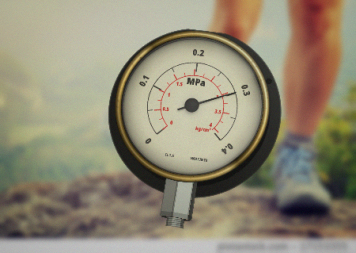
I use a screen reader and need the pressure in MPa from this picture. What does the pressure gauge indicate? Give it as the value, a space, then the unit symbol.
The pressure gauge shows 0.3 MPa
